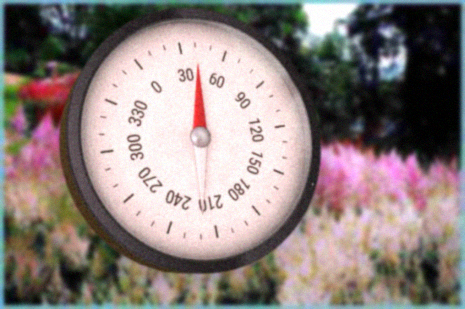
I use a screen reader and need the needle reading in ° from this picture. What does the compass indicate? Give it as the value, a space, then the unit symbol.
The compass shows 40 °
